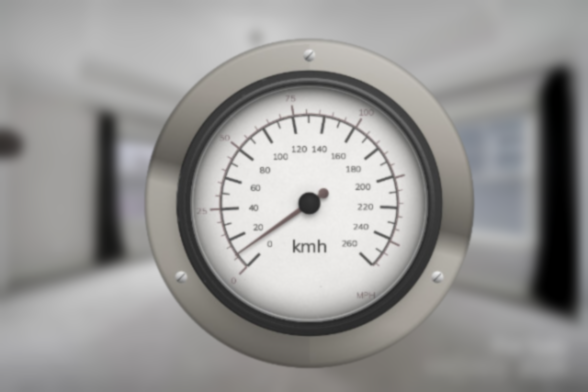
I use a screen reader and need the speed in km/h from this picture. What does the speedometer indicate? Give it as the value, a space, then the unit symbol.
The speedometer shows 10 km/h
